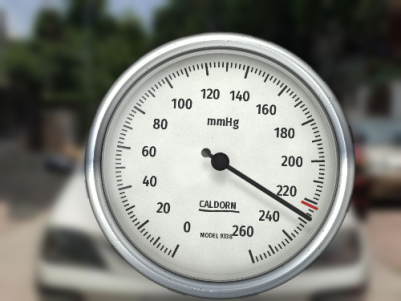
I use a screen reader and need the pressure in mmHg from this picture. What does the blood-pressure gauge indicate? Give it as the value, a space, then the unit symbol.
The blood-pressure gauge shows 228 mmHg
